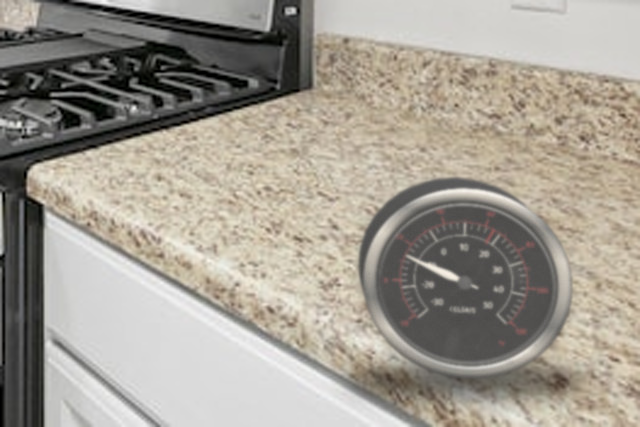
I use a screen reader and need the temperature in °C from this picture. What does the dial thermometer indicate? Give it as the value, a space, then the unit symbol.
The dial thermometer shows -10 °C
